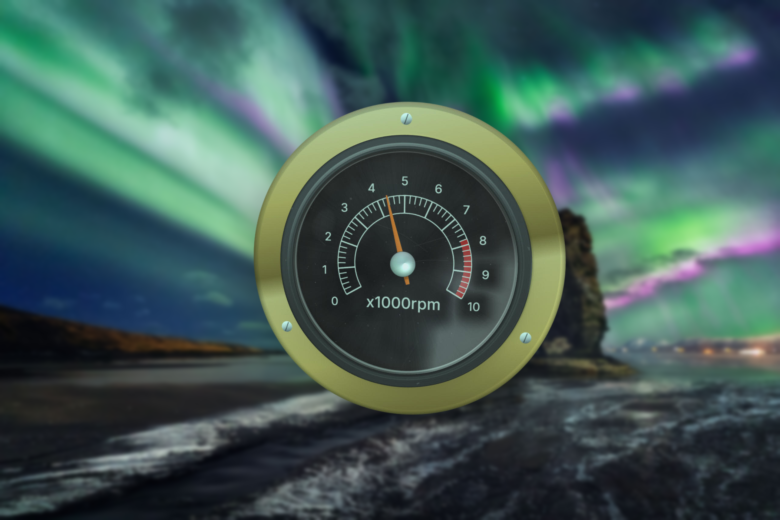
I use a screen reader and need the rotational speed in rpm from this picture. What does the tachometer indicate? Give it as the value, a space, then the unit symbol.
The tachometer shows 4400 rpm
